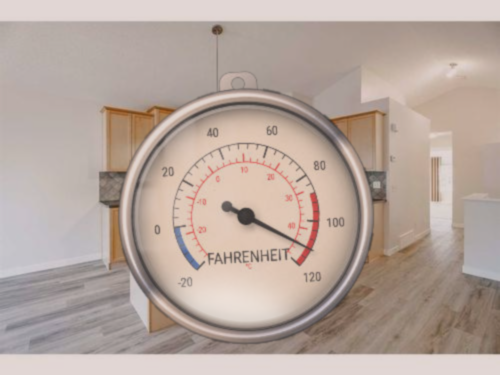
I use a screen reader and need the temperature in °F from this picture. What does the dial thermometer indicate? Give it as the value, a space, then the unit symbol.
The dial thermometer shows 112 °F
